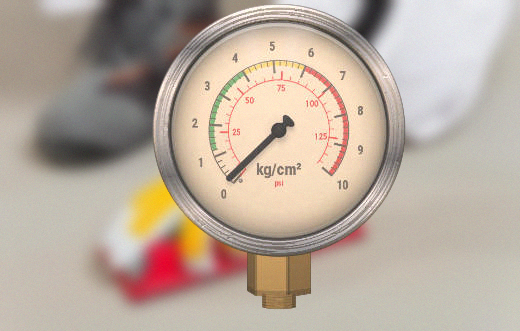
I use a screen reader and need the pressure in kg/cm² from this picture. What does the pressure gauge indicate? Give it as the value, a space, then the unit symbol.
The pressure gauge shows 0.2 kg/cm²
